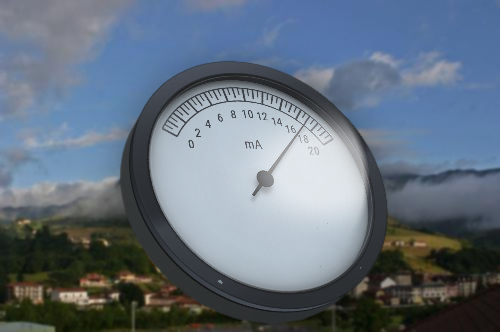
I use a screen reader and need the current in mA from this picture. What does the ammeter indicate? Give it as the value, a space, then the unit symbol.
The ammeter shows 17 mA
